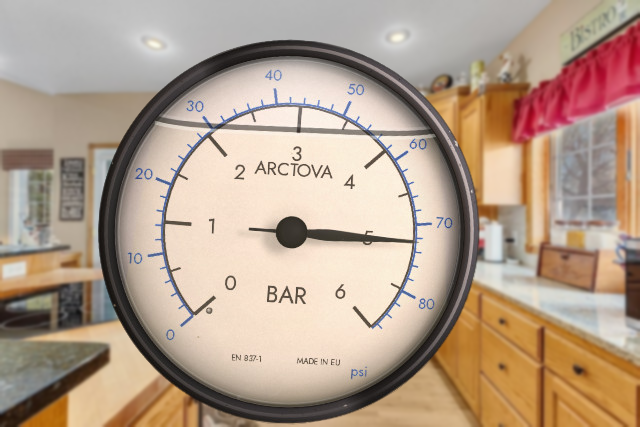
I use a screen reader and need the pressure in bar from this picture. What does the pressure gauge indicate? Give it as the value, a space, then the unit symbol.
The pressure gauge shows 5 bar
